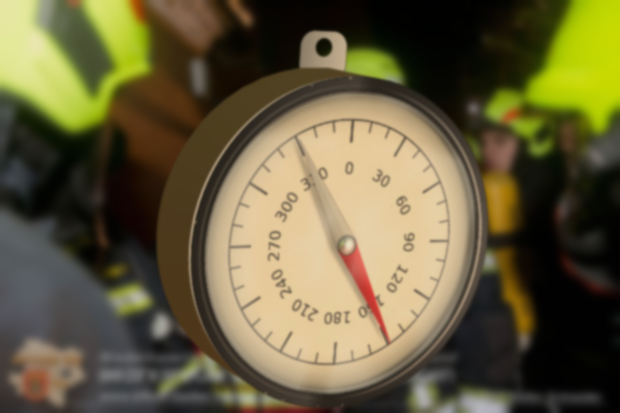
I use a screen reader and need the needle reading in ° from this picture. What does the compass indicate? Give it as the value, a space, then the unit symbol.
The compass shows 150 °
